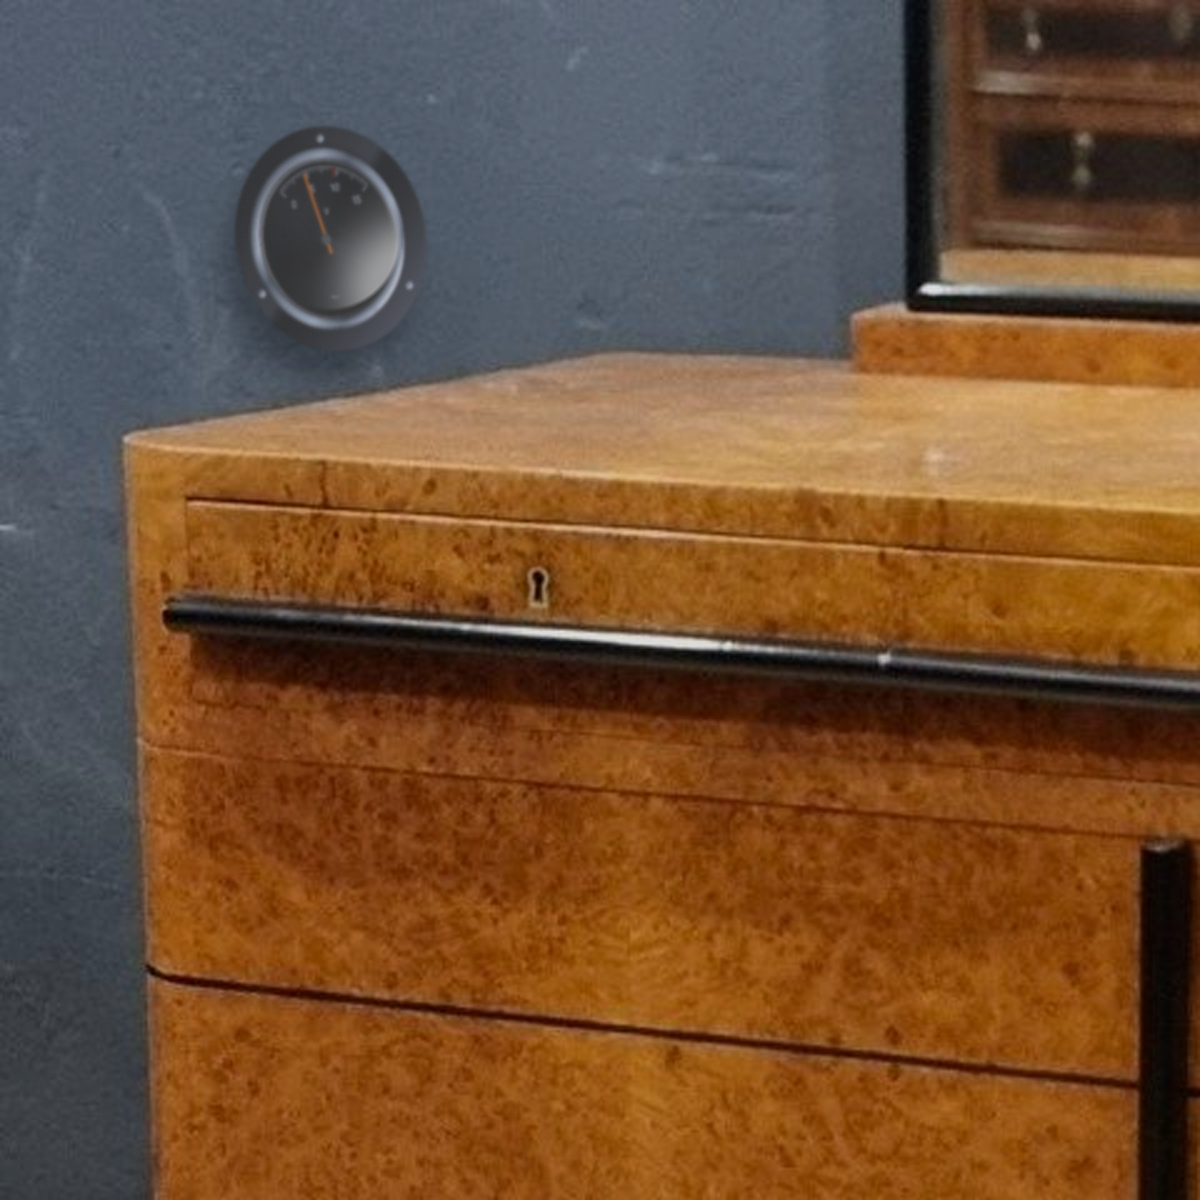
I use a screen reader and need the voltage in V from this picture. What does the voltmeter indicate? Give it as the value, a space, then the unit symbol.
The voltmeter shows 5 V
